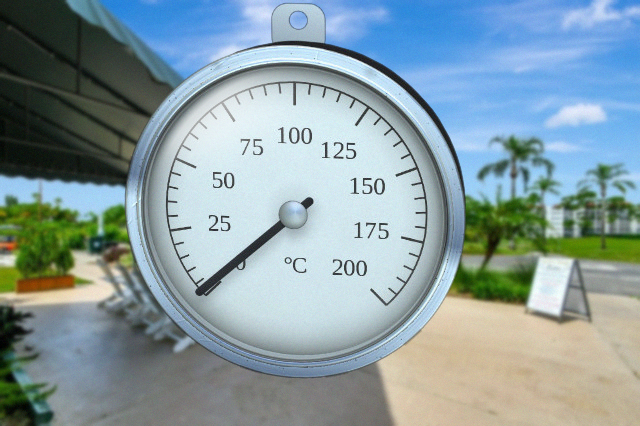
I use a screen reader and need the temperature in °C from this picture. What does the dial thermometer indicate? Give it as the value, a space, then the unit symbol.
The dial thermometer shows 2.5 °C
